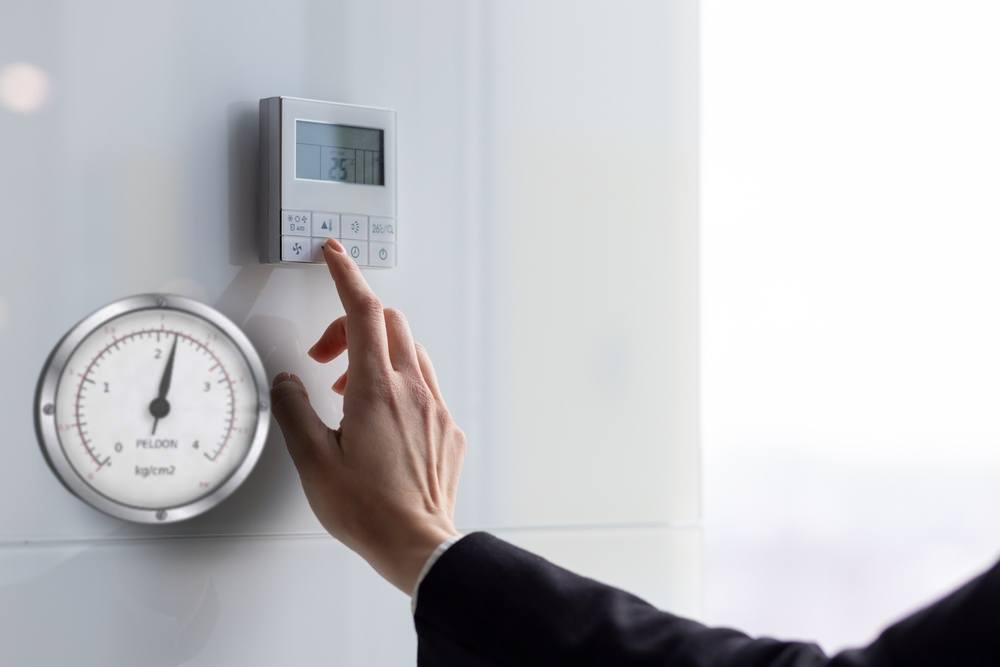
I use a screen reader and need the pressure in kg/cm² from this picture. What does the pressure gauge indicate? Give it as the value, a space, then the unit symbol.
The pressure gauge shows 2.2 kg/cm²
